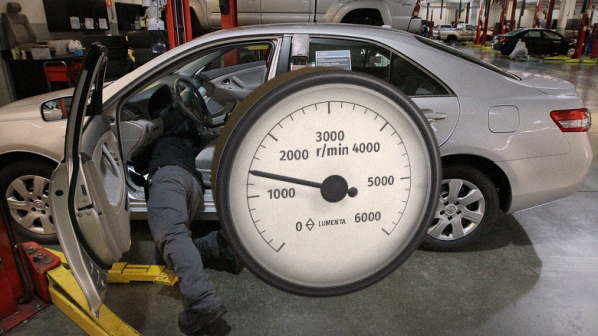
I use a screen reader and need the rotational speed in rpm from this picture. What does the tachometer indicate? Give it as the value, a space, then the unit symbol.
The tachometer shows 1400 rpm
